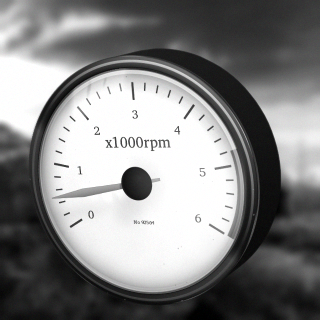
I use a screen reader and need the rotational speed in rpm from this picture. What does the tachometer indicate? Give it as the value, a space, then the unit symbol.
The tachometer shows 500 rpm
